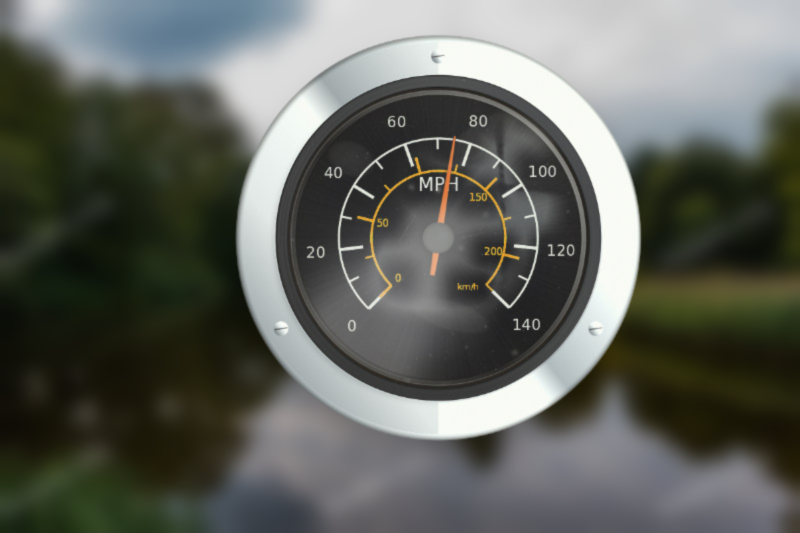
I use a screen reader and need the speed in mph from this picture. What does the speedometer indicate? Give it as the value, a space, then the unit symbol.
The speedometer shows 75 mph
